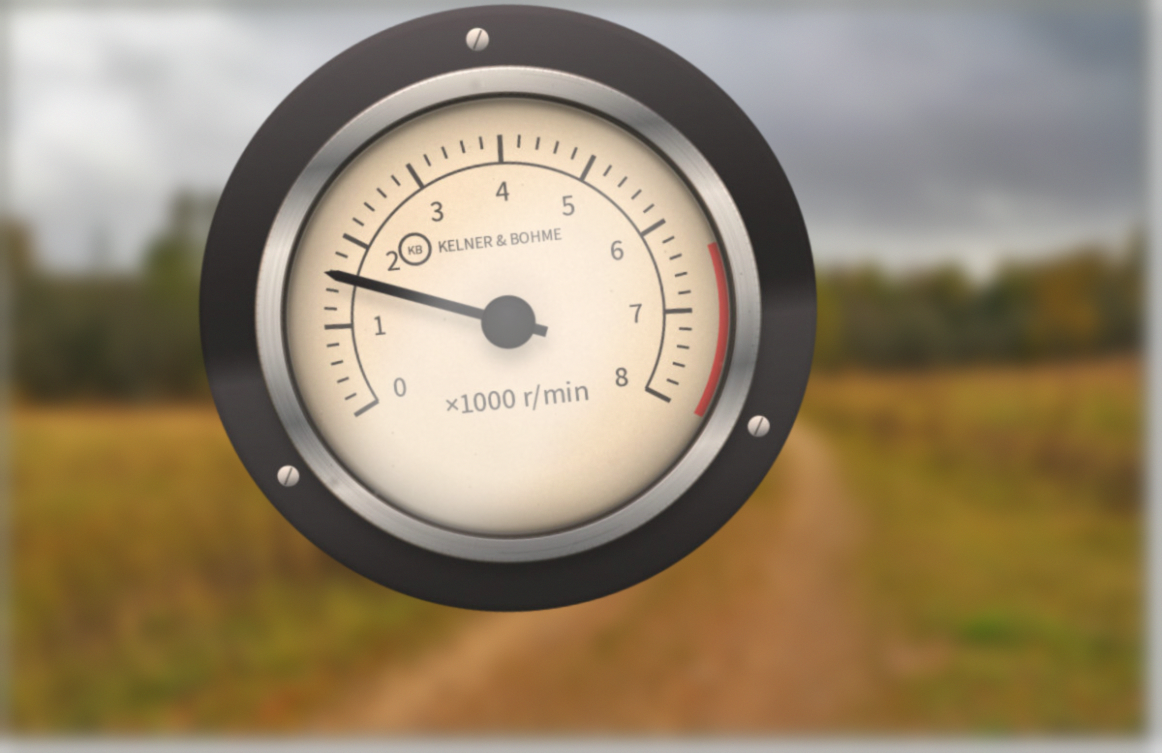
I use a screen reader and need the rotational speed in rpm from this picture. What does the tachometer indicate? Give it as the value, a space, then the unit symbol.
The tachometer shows 1600 rpm
